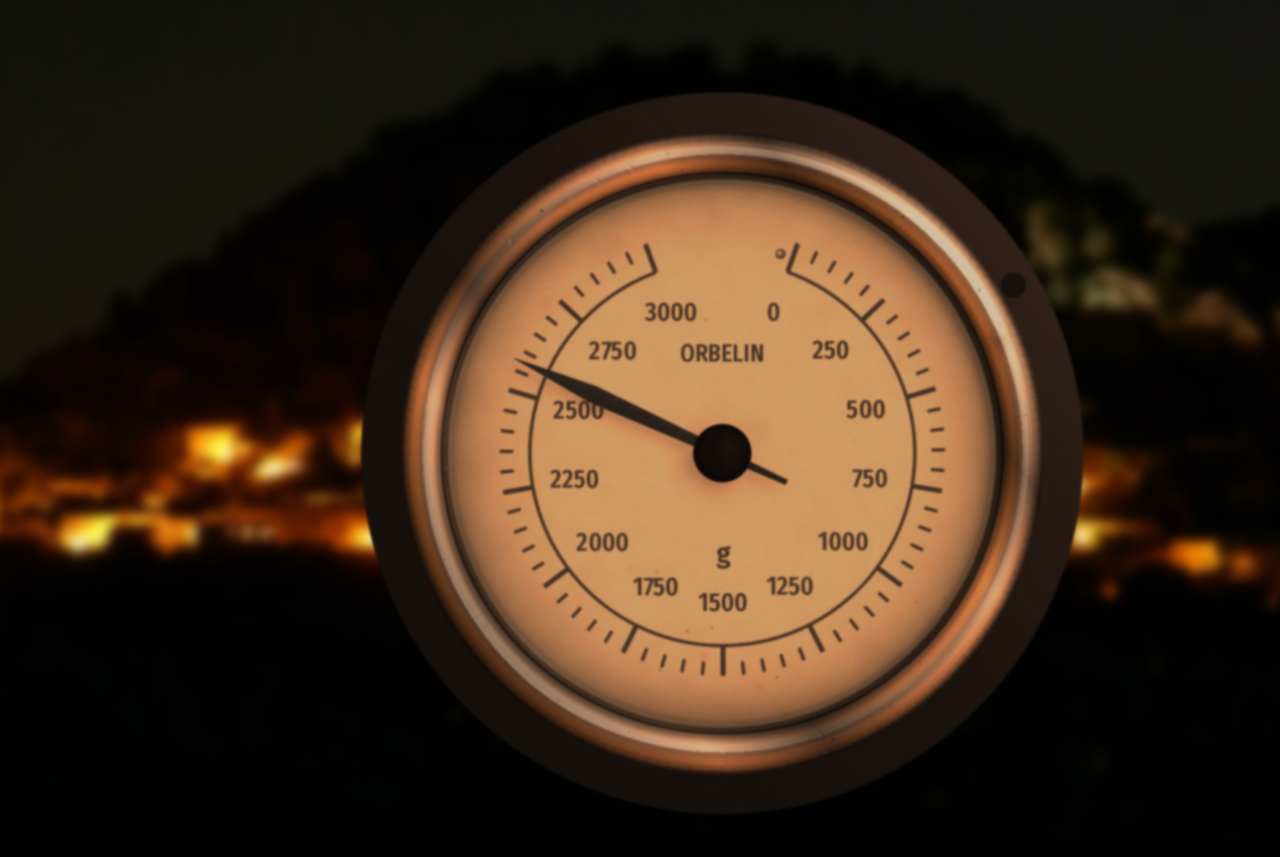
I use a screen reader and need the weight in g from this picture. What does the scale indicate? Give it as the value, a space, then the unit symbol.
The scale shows 2575 g
